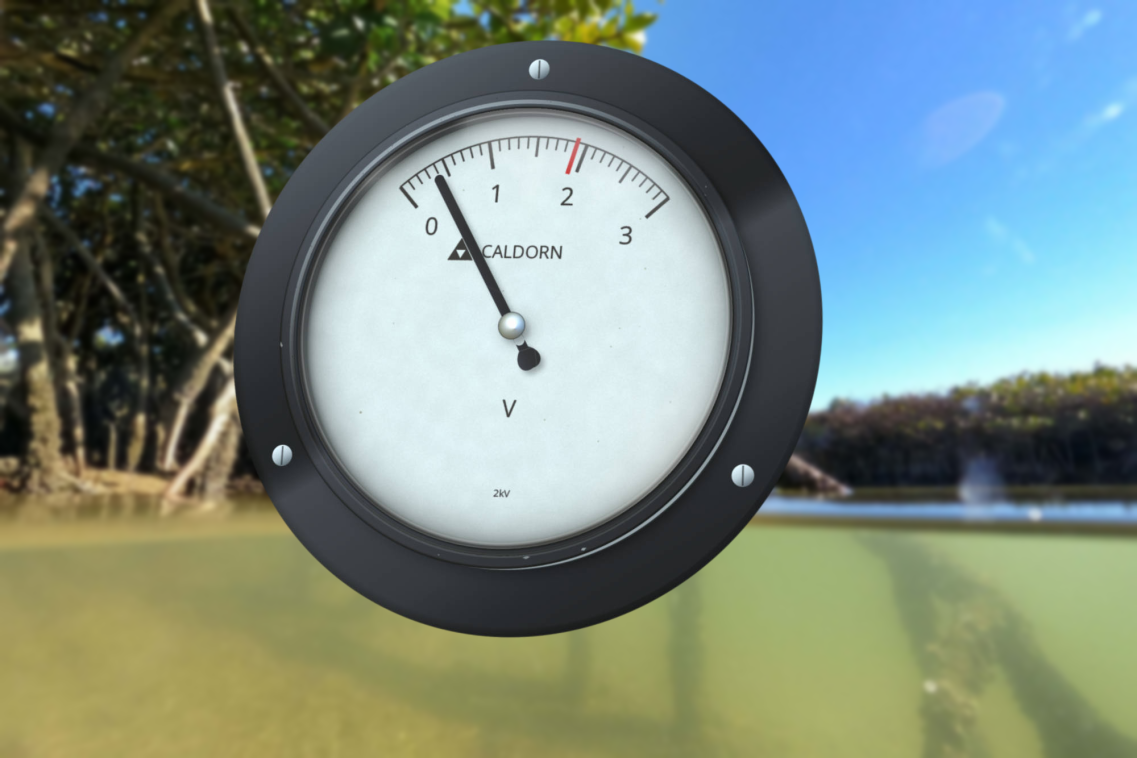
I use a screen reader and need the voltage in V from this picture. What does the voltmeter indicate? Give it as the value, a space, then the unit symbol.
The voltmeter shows 0.4 V
